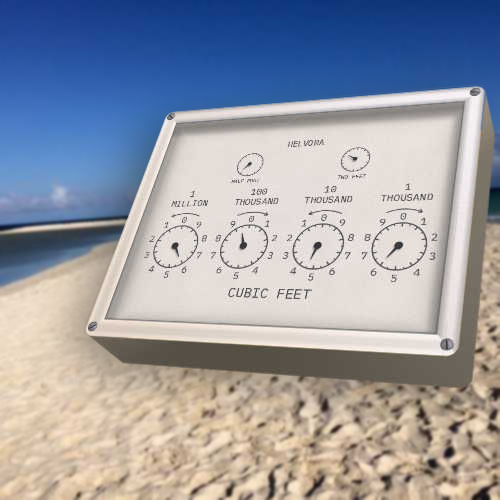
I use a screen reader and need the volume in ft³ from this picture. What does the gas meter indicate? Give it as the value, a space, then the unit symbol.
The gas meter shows 594600 ft³
